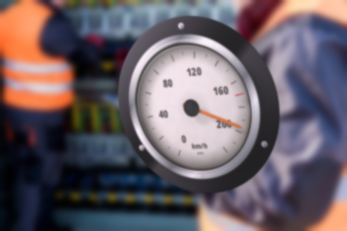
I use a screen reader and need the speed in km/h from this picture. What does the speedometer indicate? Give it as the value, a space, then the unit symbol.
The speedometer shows 195 km/h
